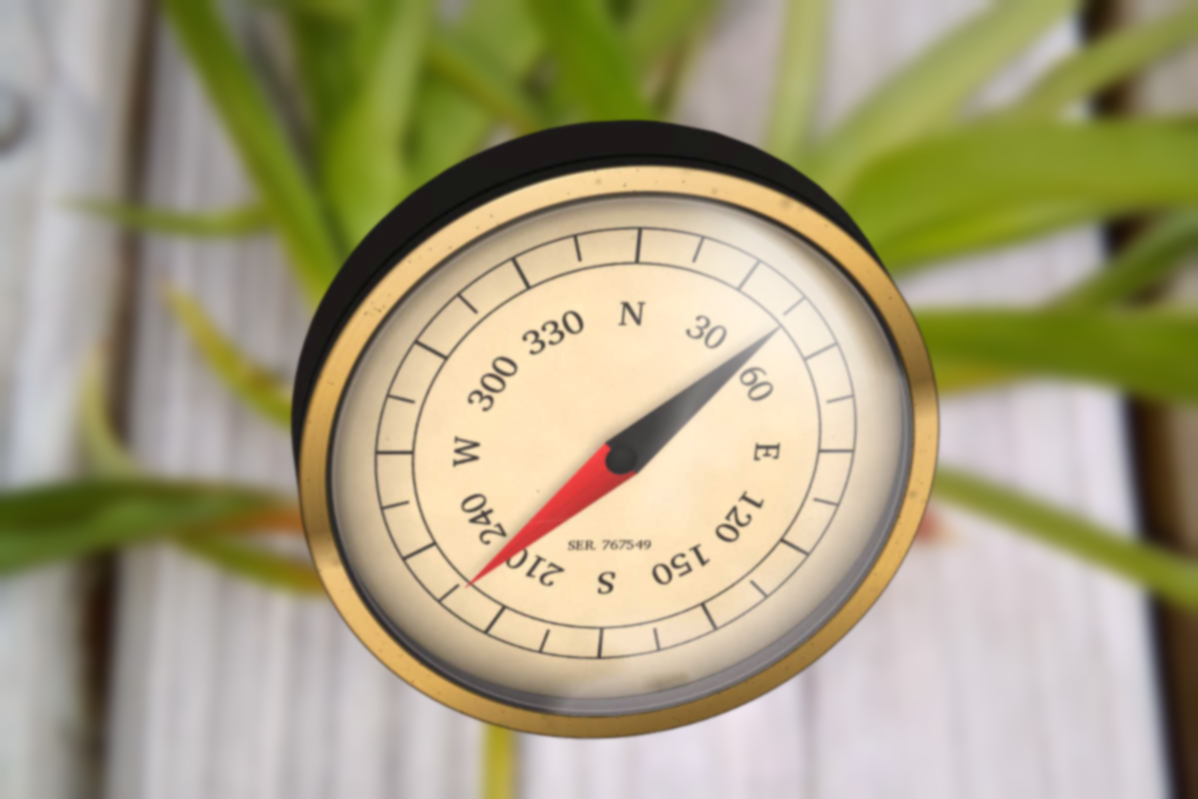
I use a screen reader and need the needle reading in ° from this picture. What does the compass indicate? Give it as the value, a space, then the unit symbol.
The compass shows 225 °
